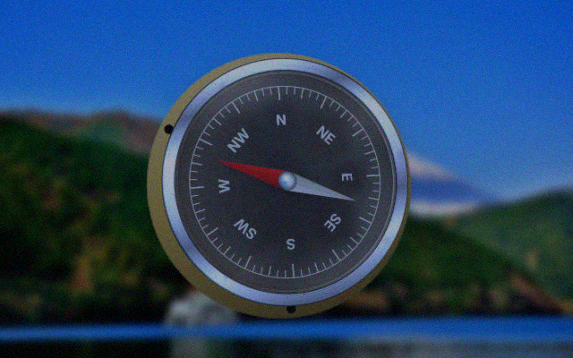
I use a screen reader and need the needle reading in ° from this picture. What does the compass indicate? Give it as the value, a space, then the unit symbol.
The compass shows 290 °
